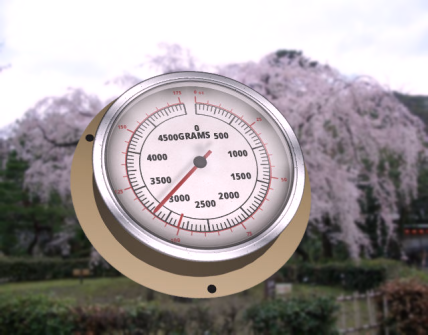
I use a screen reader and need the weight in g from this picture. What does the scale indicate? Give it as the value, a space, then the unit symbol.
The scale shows 3150 g
